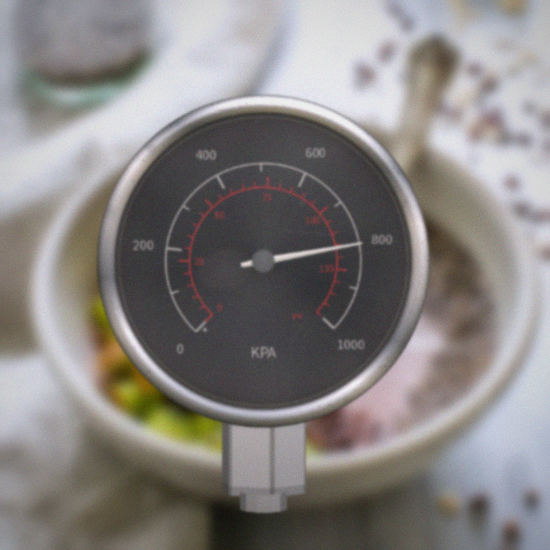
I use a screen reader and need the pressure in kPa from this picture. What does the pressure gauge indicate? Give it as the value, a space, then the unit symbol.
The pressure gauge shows 800 kPa
